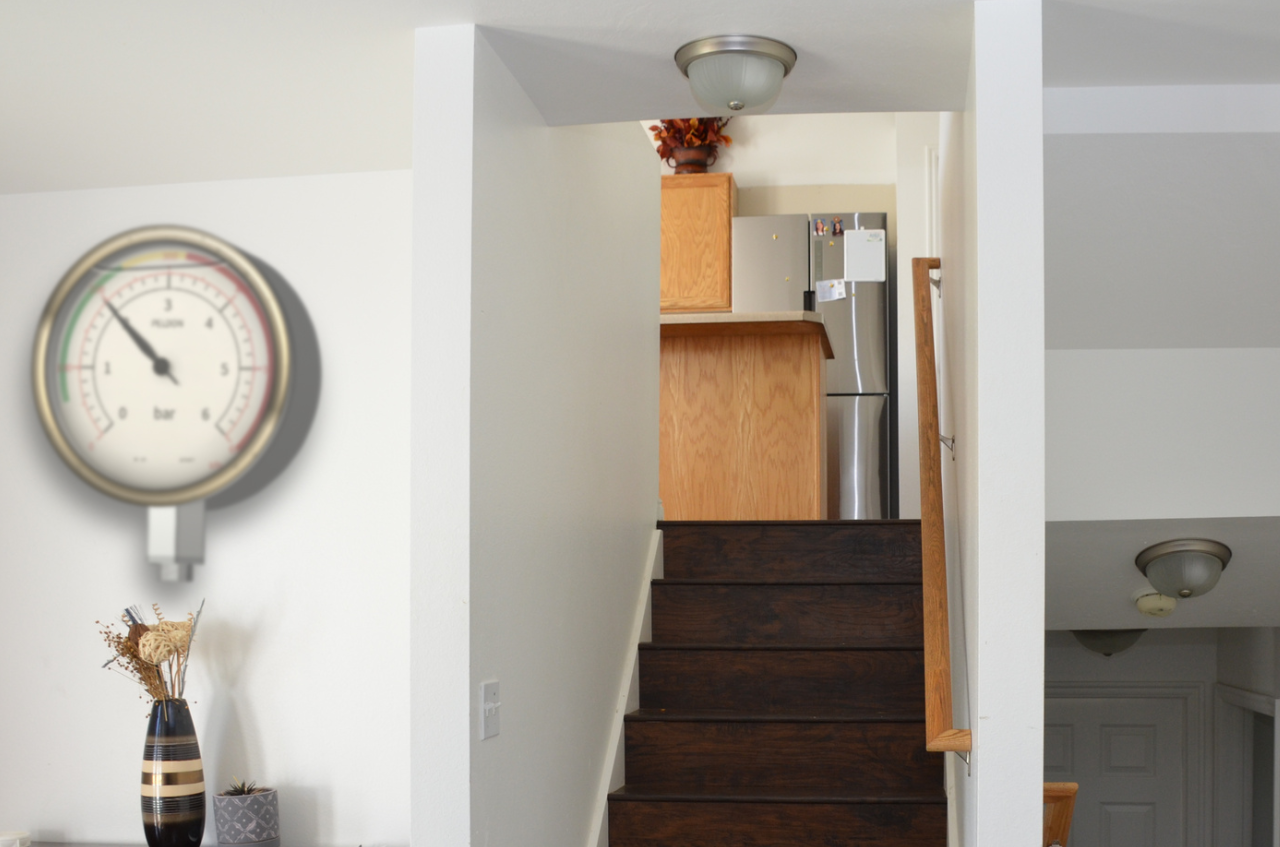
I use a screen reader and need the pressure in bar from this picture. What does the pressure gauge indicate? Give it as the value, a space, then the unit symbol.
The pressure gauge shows 2 bar
